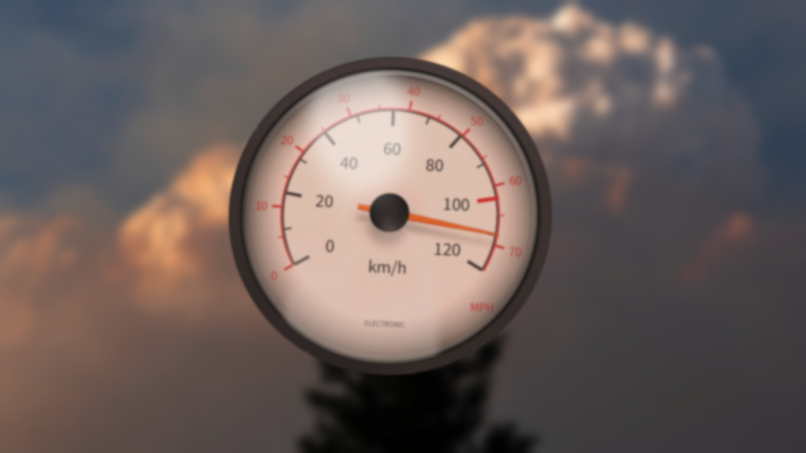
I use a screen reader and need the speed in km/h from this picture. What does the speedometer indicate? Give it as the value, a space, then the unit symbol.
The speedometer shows 110 km/h
